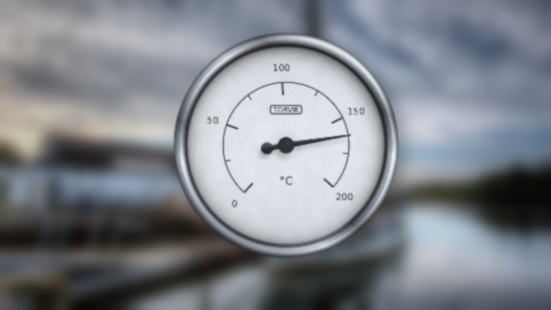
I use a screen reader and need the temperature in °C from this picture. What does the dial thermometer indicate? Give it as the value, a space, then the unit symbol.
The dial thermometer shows 162.5 °C
